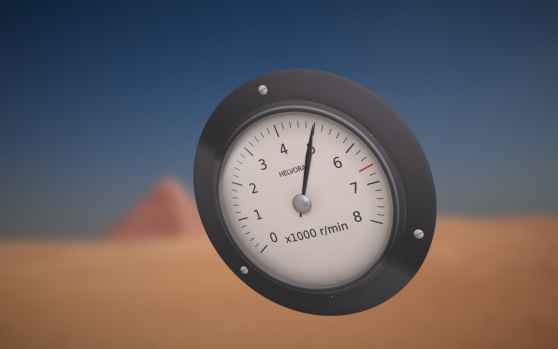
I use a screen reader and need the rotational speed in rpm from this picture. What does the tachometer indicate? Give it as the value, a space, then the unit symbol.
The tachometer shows 5000 rpm
